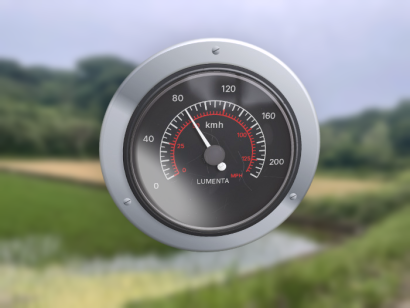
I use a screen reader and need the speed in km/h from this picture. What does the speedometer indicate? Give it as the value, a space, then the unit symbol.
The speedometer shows 80 km/h
